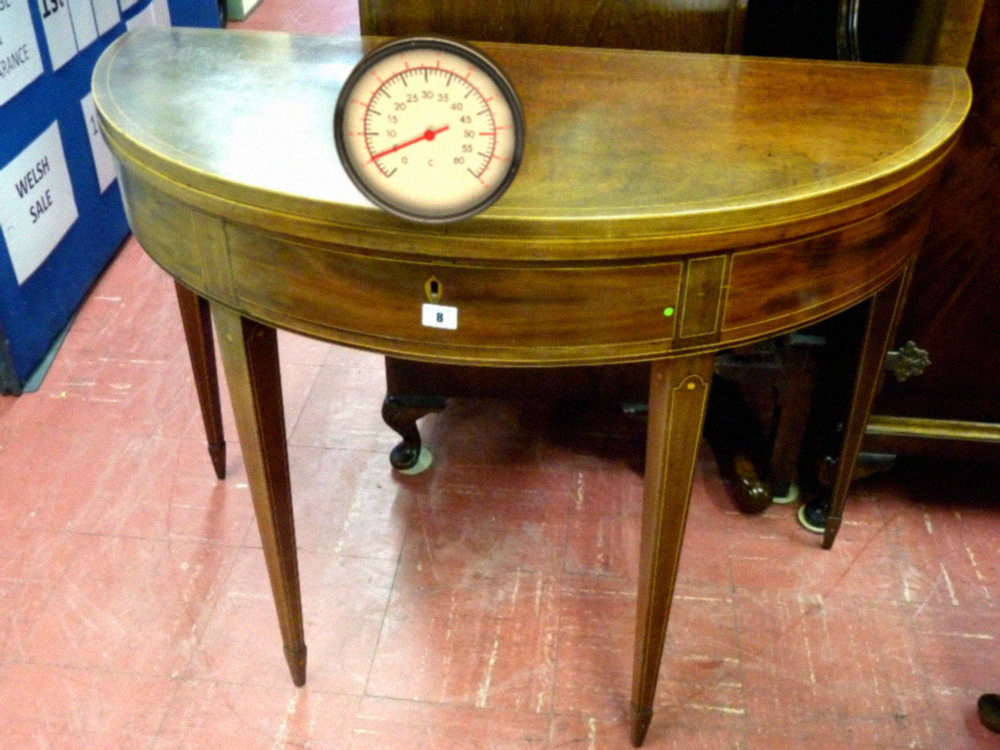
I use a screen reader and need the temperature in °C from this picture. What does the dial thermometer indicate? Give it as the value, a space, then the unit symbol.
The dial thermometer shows 5 °C
